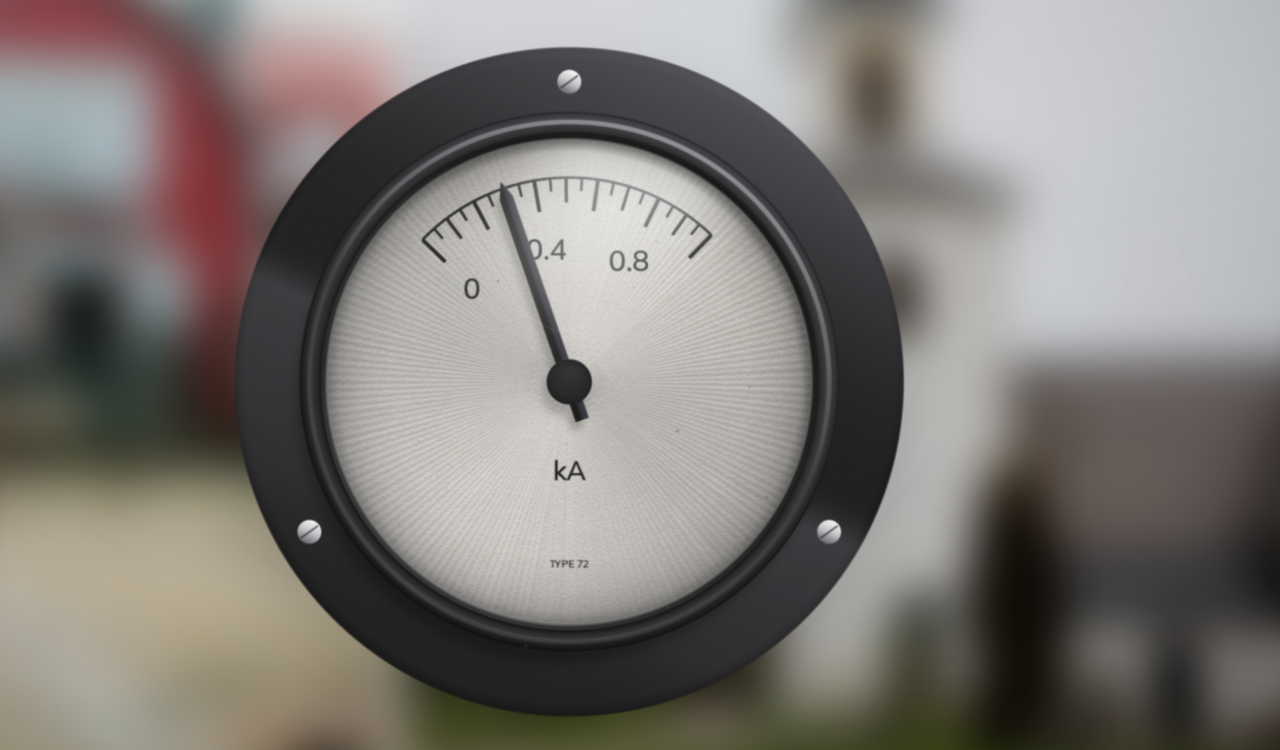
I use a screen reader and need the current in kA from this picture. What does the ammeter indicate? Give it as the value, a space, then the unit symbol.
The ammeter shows 0.3 kA
